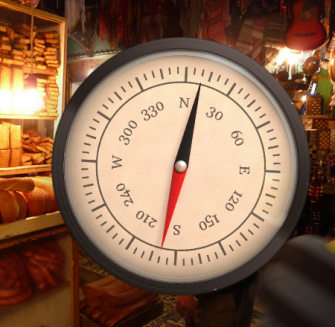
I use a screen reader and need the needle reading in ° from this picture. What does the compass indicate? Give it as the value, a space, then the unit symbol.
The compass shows 190 °
